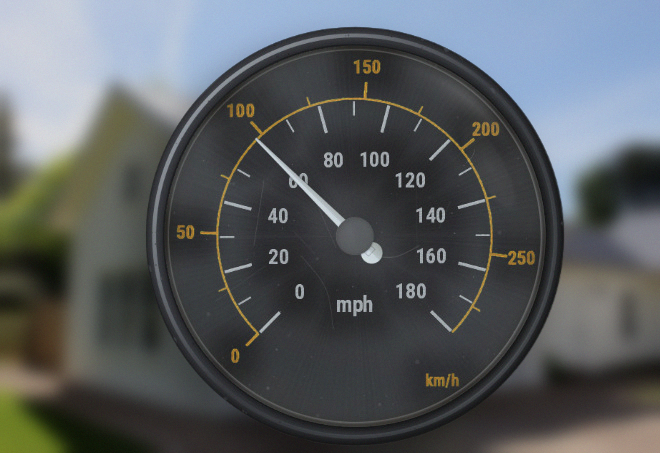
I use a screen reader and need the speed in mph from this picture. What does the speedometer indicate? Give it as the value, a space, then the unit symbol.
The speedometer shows 60 mph
